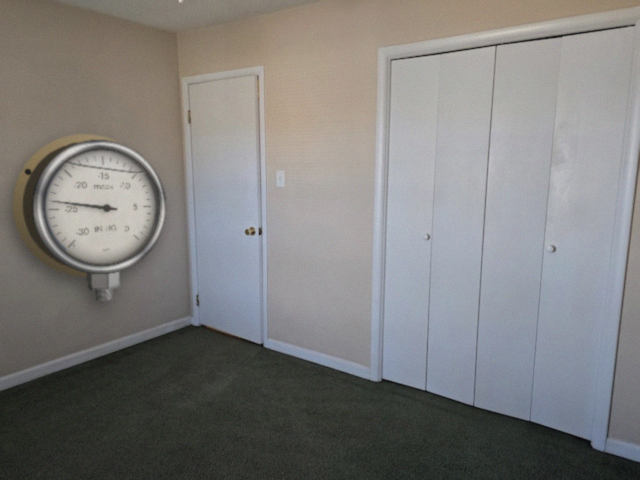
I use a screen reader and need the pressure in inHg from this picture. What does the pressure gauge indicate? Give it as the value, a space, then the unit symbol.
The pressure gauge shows -24 inHg
